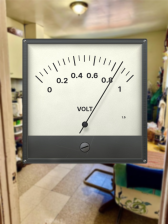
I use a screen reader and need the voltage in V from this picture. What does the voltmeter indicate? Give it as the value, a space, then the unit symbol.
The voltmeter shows 0.85 V
